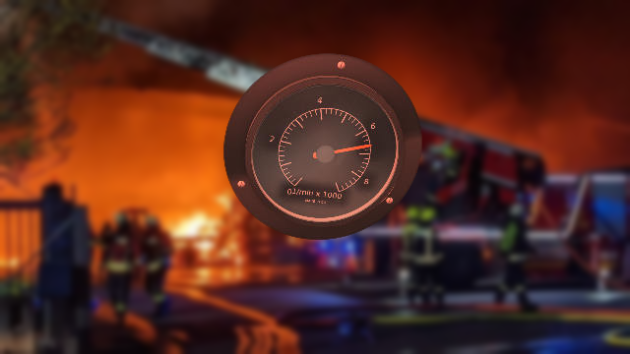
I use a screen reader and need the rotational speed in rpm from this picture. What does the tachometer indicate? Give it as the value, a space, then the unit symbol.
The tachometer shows 6600 rpm
